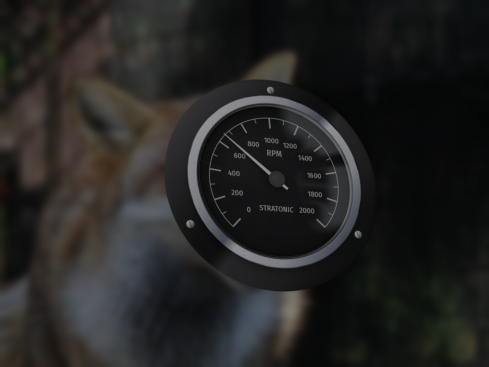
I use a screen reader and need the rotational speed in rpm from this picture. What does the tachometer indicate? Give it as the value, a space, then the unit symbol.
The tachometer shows 650 rpm
